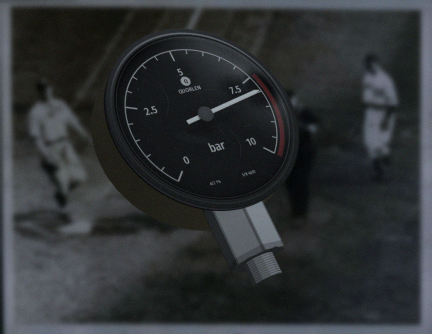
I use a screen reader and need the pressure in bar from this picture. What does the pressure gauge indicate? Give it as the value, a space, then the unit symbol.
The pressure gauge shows 8 bar
